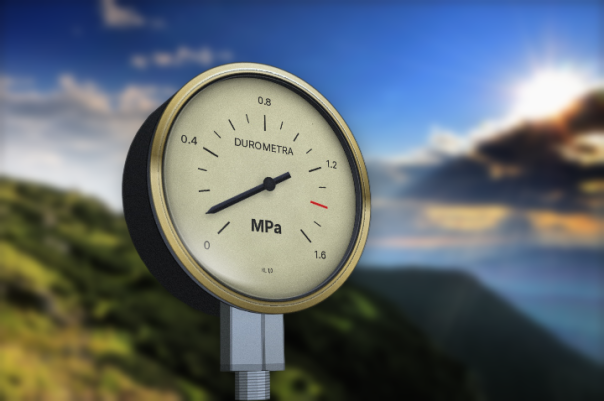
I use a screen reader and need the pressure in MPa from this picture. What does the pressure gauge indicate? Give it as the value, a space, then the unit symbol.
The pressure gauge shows 0.1 MPa
